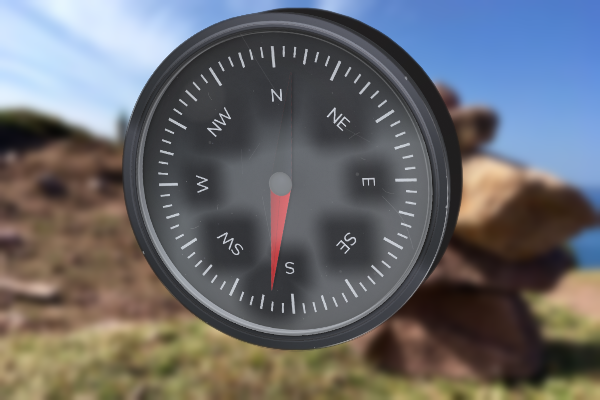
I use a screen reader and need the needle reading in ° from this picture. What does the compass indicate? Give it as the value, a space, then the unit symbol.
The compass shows 190 °
